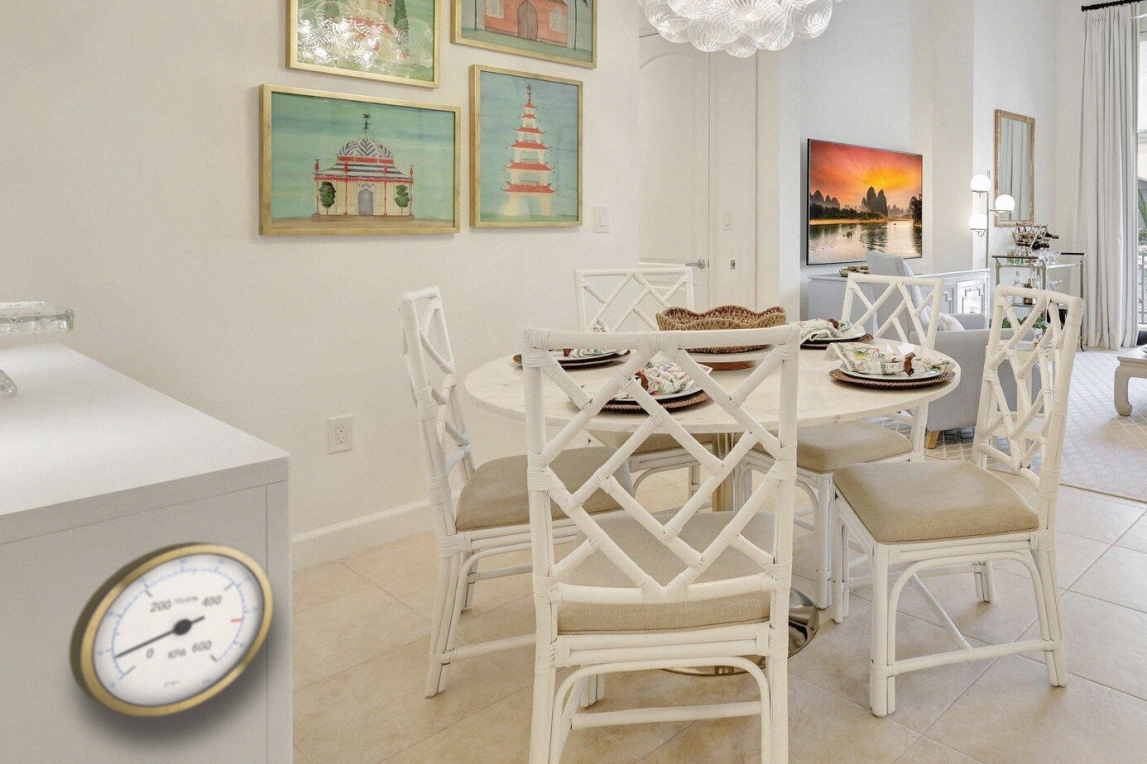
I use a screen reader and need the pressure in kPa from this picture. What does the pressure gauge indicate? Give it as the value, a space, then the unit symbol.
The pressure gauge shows 50 kPa
